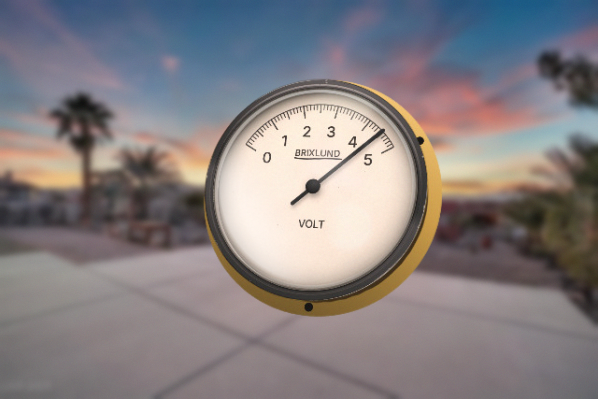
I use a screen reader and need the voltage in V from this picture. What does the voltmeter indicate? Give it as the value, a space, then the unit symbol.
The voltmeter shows 4.5 V
